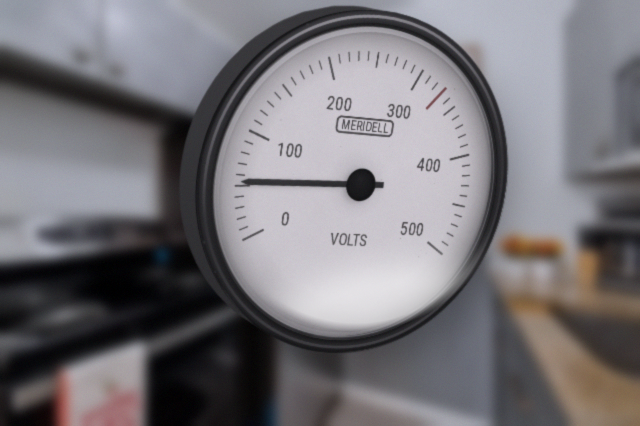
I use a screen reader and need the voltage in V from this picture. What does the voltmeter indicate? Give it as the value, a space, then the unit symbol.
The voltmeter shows 55 V
